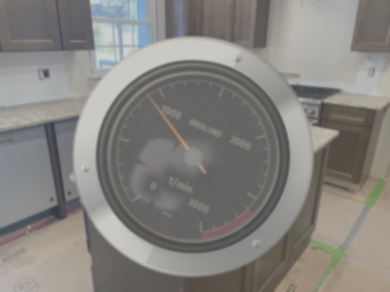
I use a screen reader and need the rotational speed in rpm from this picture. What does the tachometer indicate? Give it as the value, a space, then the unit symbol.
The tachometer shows 900 rpm
